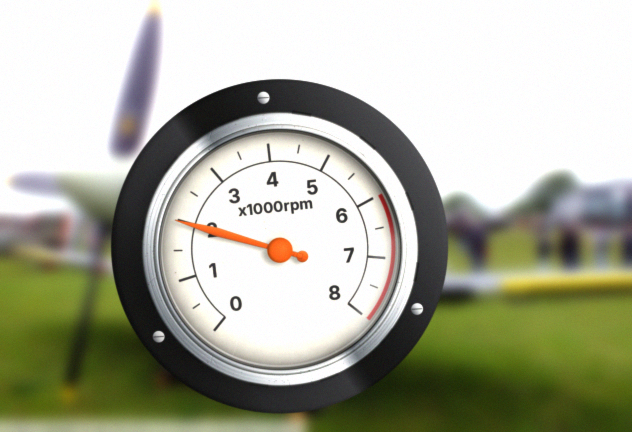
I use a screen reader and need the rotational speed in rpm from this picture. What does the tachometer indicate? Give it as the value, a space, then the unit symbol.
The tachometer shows 2000 rpm
